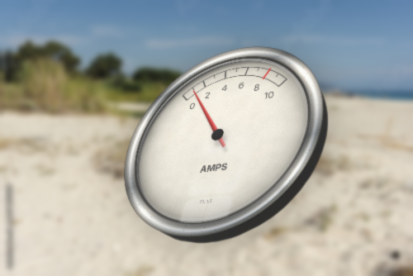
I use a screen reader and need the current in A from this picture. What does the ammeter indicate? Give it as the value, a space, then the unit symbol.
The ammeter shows 1 A
